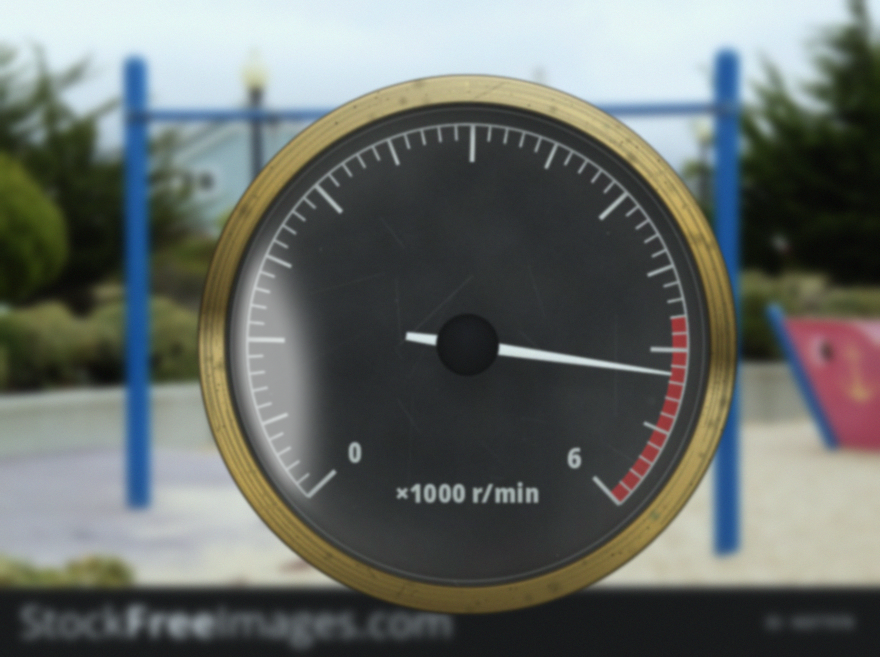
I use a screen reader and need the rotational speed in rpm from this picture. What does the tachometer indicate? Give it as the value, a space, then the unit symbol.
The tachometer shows 5150 rpm
